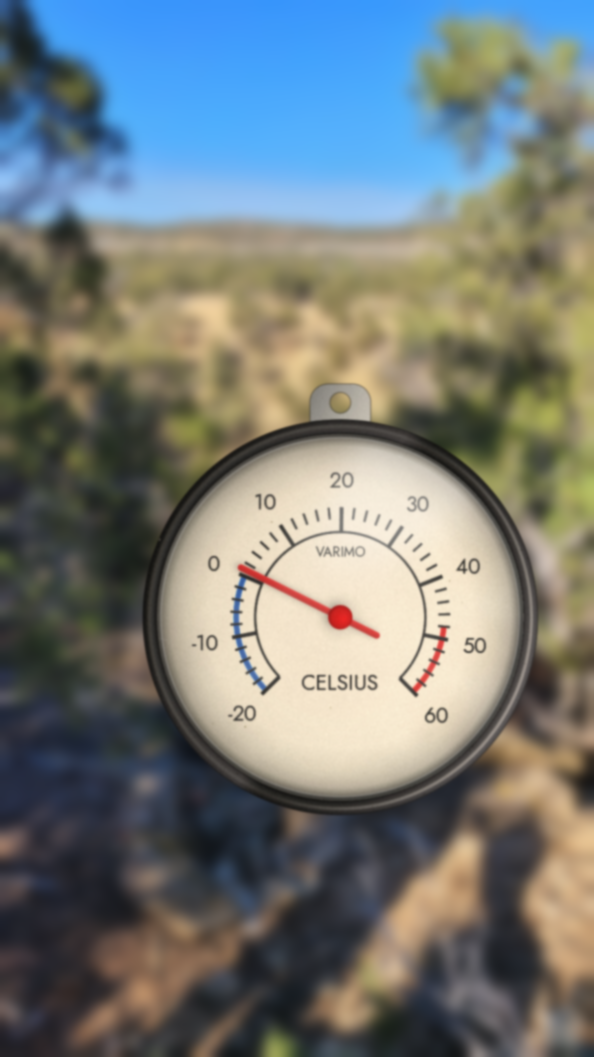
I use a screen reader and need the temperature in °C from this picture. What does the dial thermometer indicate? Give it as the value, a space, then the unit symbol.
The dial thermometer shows 1 °C
